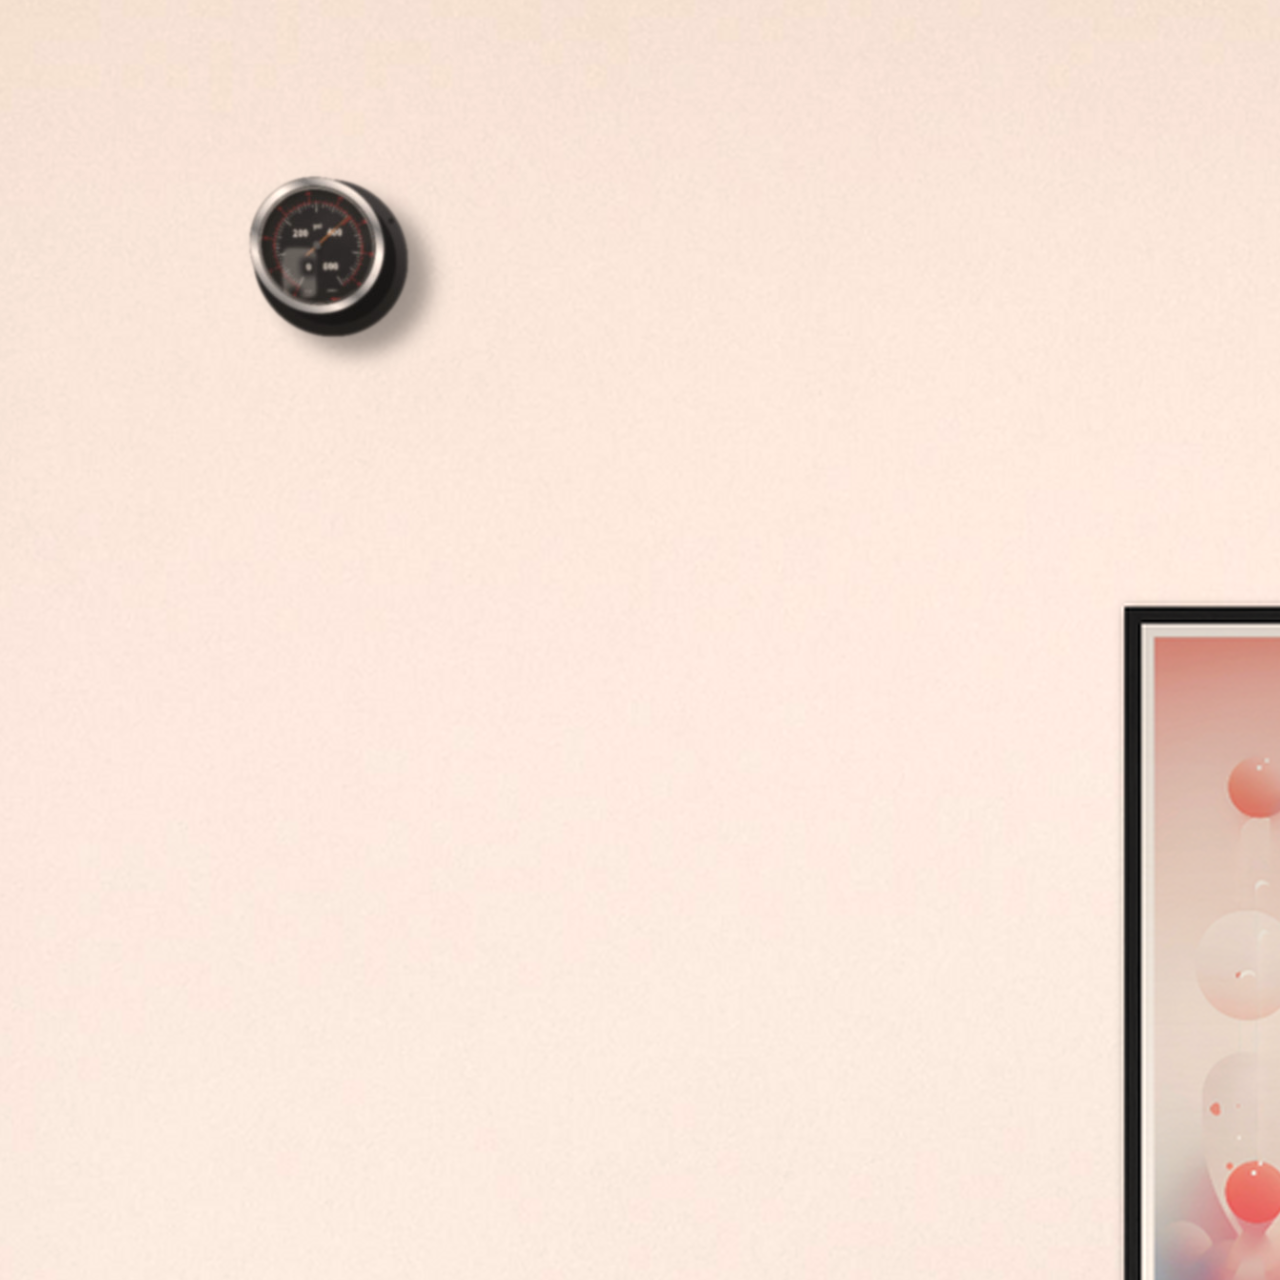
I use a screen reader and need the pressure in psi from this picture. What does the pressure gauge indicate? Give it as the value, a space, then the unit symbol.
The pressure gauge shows 400 psi
